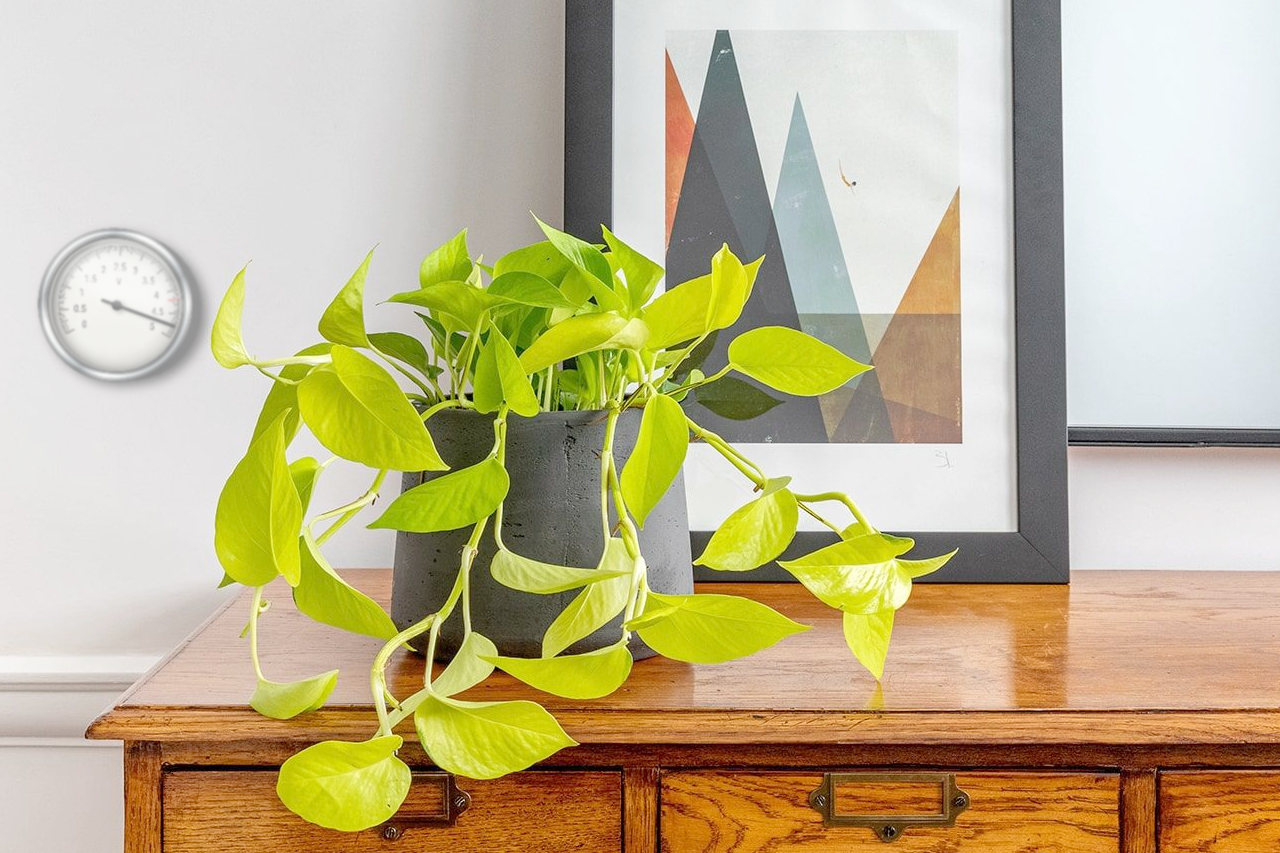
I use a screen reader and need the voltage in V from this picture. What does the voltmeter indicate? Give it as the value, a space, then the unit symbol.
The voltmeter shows 4.75 V
